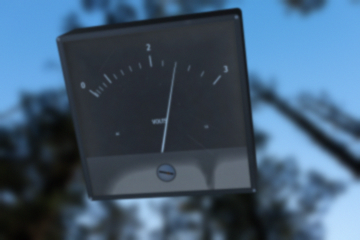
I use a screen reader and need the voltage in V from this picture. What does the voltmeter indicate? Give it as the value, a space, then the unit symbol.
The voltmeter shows 2.4 V
